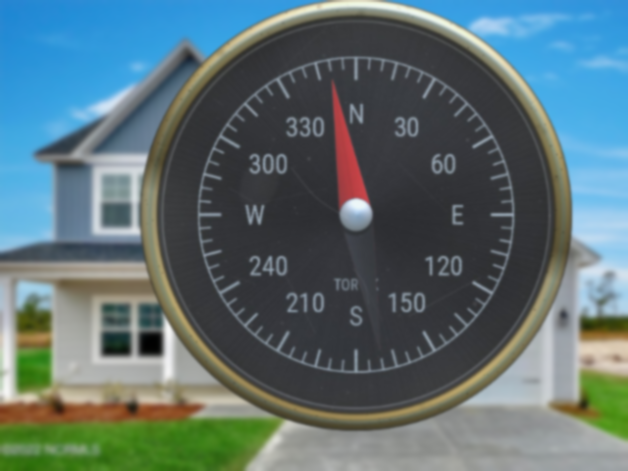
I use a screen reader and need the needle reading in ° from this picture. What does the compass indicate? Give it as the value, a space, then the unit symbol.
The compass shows 350 °
